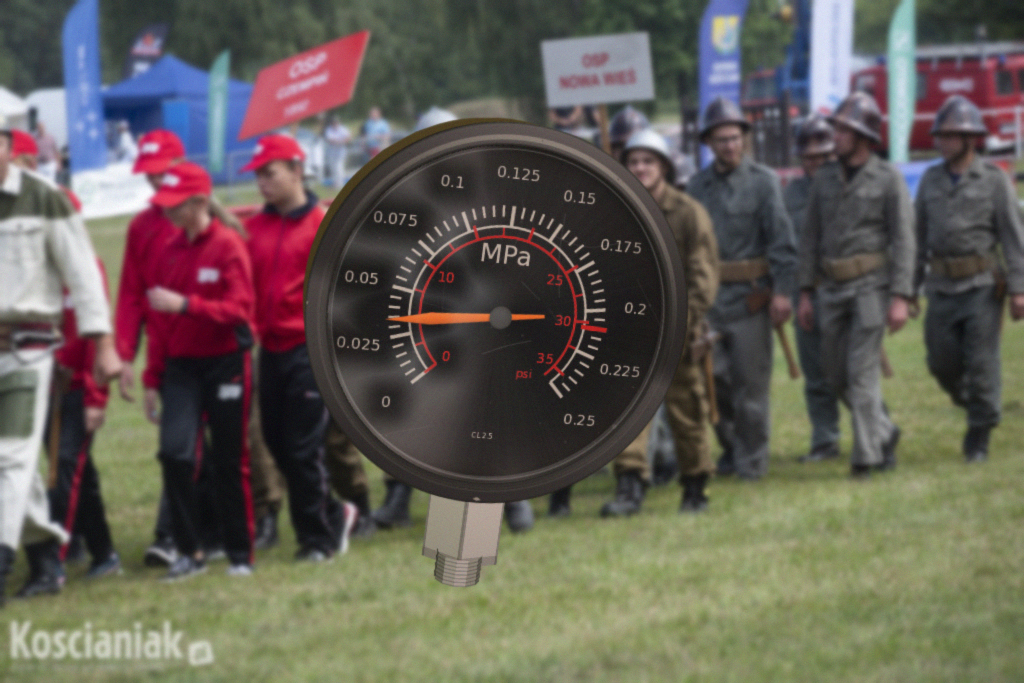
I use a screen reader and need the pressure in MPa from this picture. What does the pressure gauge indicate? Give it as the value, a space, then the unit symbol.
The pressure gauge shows 0.035 MPa
